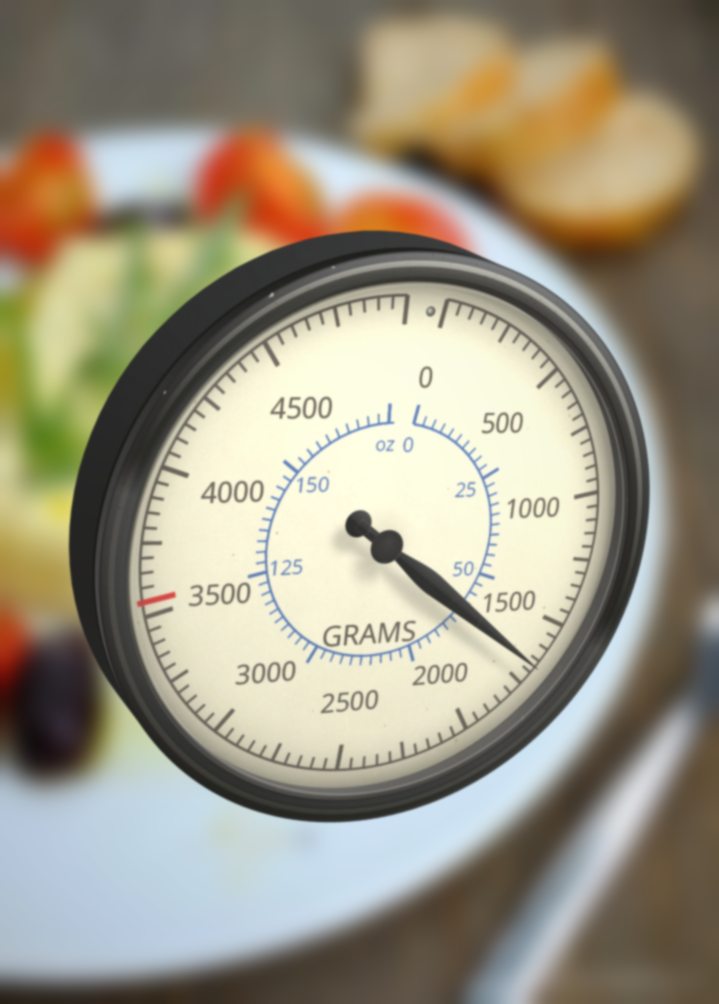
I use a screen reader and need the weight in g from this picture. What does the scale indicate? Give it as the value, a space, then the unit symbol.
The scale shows 1675 g
